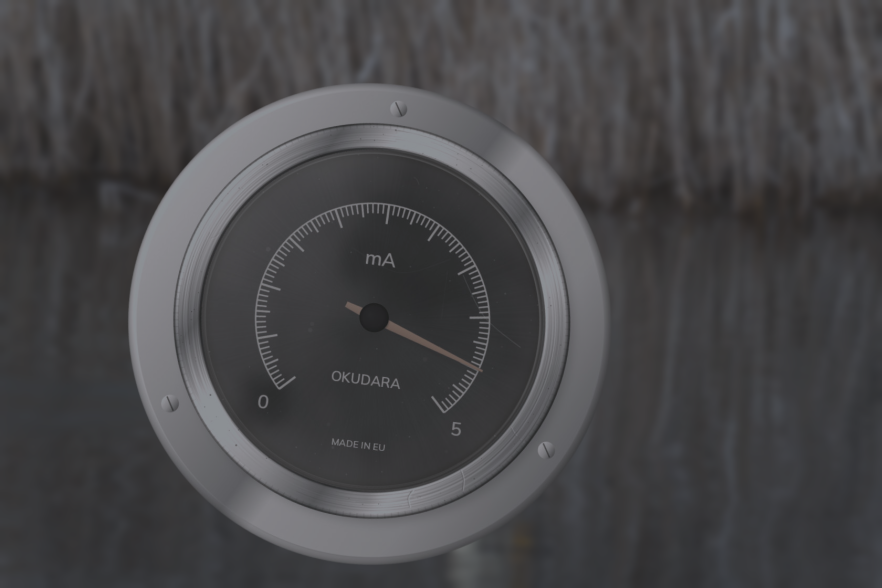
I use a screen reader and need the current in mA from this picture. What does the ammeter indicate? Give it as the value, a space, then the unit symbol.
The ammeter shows 4.5 mA
